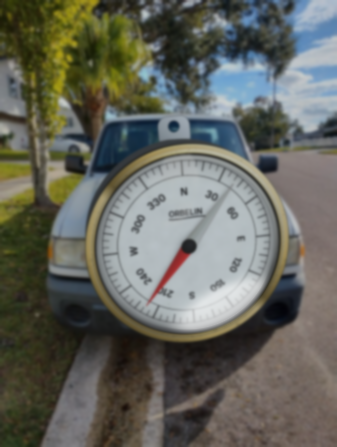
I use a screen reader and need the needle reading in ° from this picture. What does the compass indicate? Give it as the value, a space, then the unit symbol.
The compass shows 220 °
